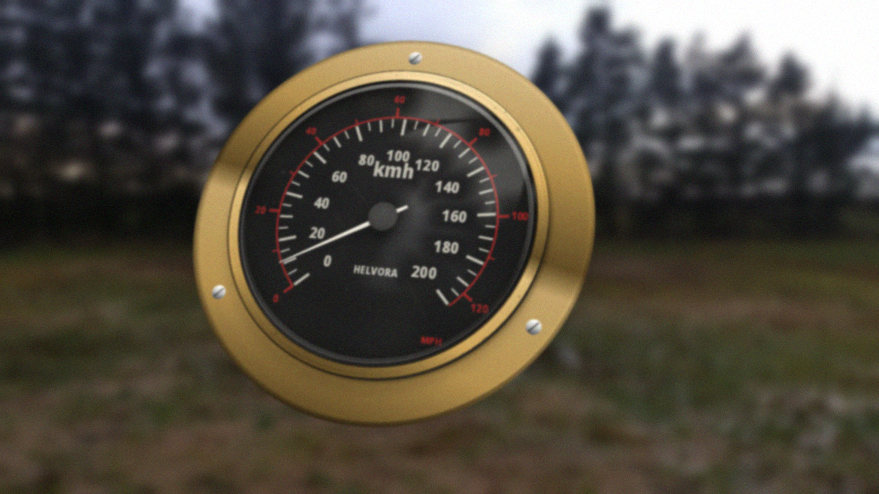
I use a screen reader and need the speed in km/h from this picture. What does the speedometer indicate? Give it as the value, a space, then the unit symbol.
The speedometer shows 10 km/h
